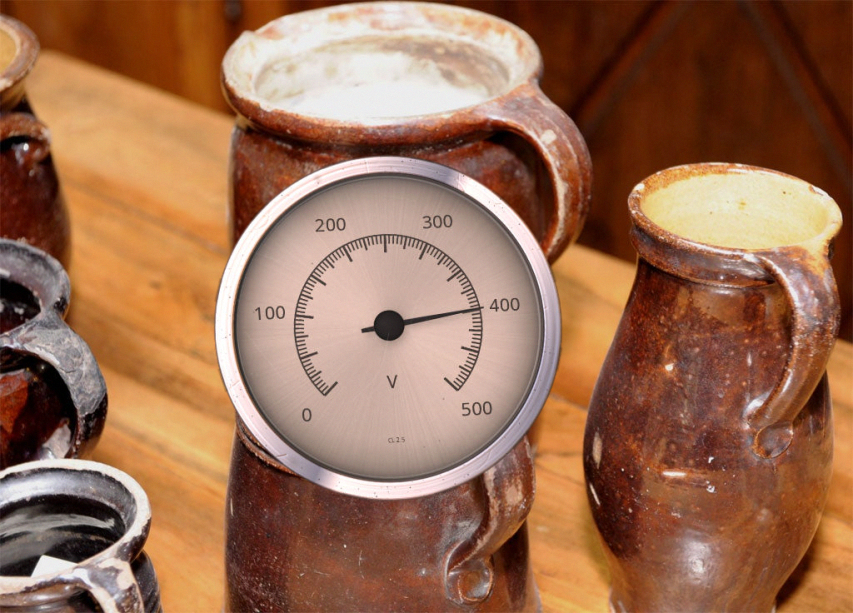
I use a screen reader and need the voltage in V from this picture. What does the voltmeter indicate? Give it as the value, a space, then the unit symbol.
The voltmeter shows 400 V
